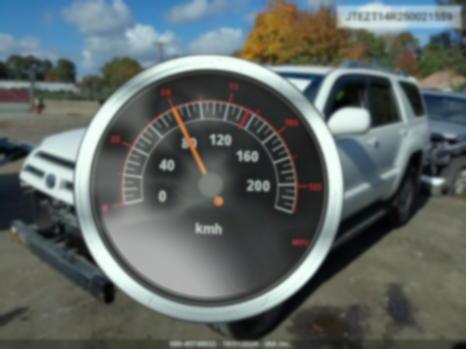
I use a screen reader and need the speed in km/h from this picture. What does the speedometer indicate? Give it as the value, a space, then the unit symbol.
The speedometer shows 80 km/h
